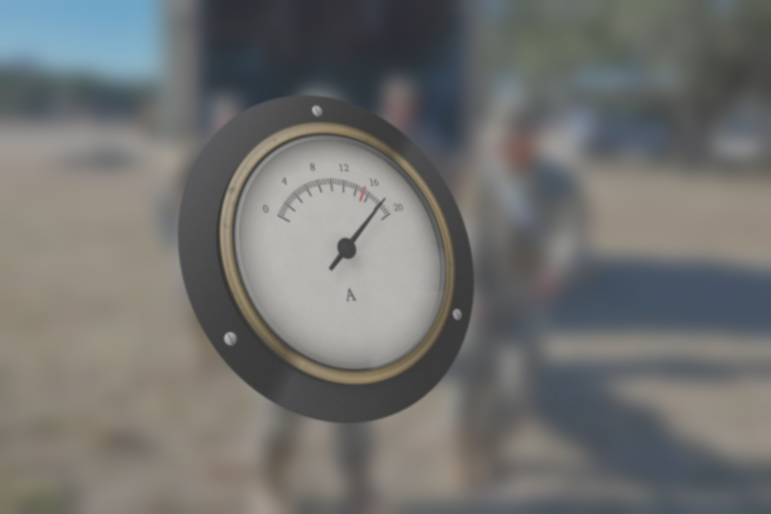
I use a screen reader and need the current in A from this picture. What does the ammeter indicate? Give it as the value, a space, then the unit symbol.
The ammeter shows 18 A
